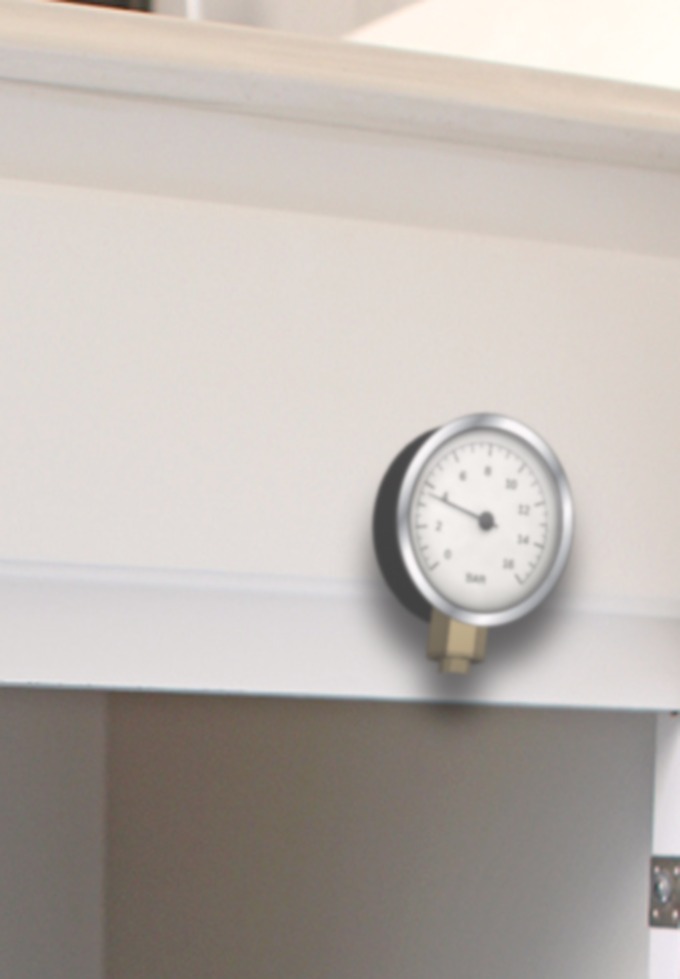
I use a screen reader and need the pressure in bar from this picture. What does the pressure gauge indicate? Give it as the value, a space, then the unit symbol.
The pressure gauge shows 3.5 bar
